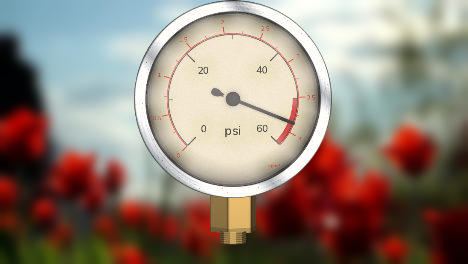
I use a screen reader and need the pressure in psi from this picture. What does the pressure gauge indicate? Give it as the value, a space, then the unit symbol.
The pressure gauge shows 55 psi
